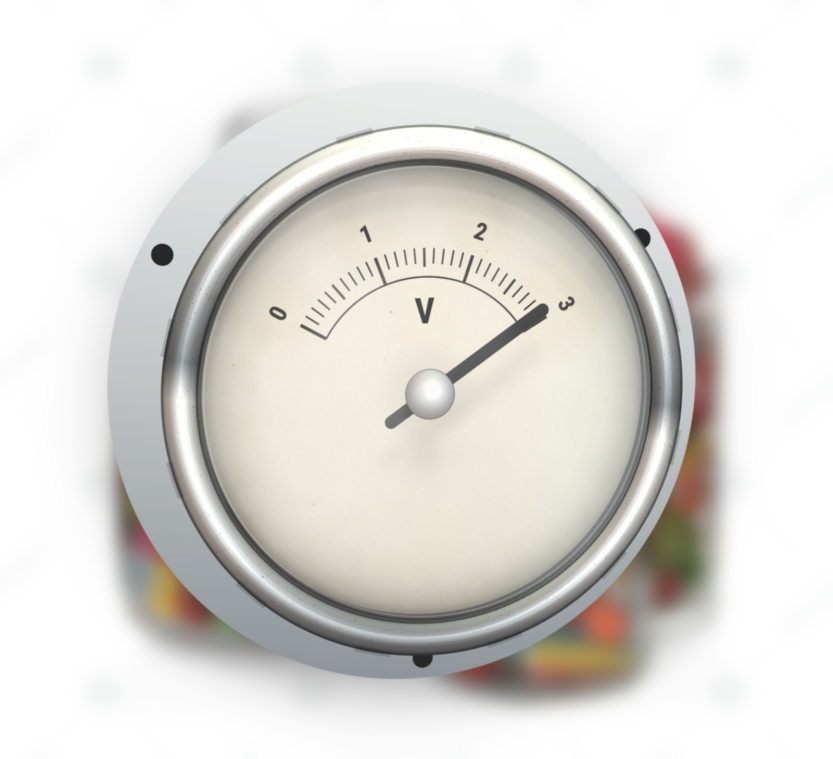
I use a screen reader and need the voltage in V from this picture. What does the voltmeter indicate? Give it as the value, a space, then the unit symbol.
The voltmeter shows 2.9 V
